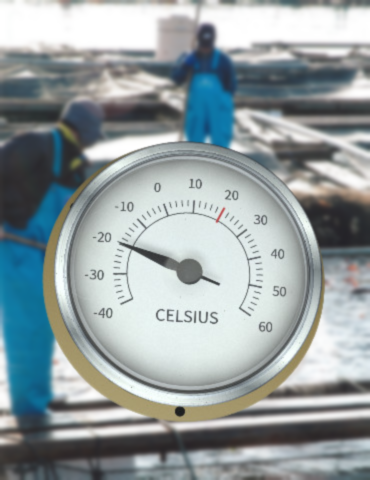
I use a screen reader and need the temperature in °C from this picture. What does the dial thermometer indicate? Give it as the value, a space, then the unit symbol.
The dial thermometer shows -20 °C
